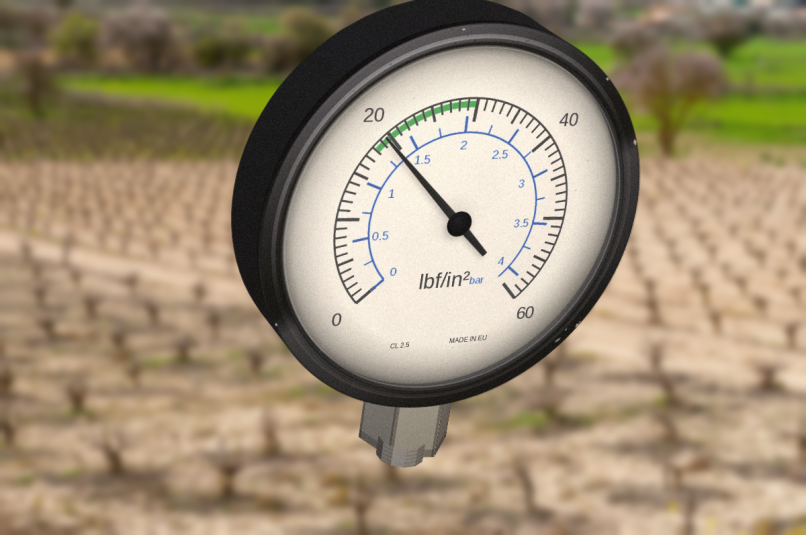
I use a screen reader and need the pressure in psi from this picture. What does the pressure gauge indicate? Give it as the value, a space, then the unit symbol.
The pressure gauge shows 19.5 psi
